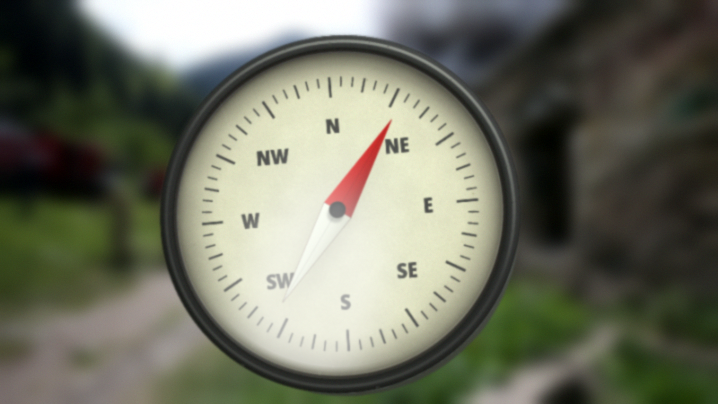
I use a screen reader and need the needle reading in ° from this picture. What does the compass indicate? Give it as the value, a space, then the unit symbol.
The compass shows 35 °
